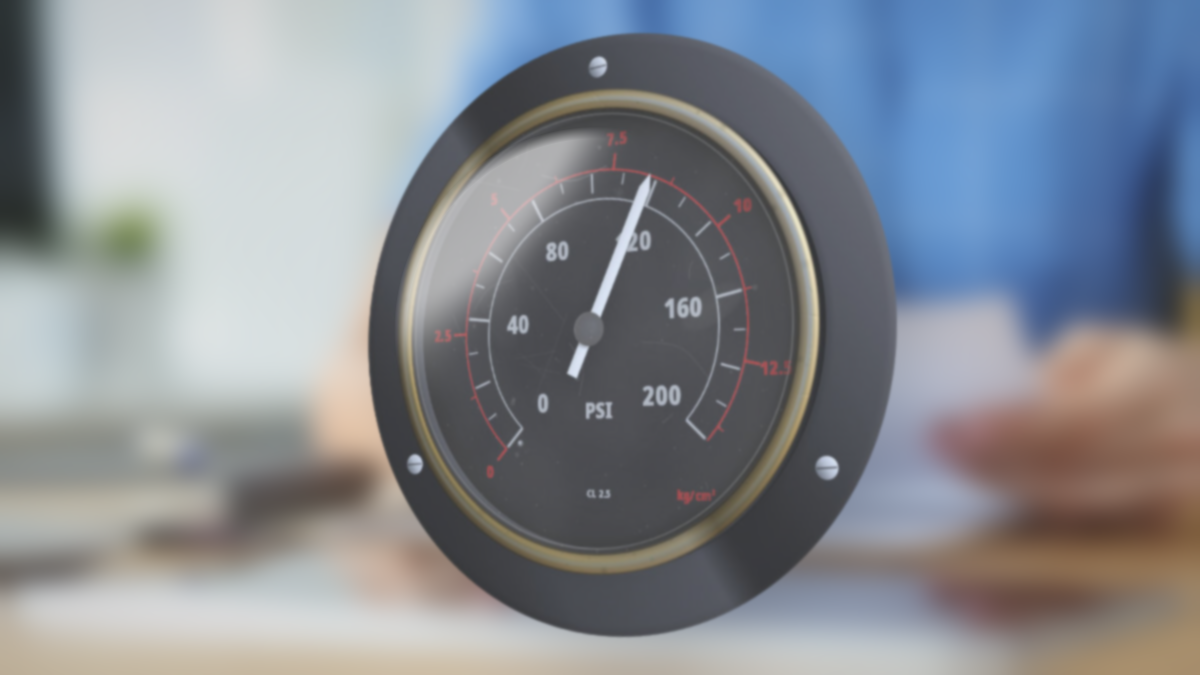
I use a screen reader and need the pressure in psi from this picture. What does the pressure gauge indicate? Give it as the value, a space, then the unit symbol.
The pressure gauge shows 120 psi
